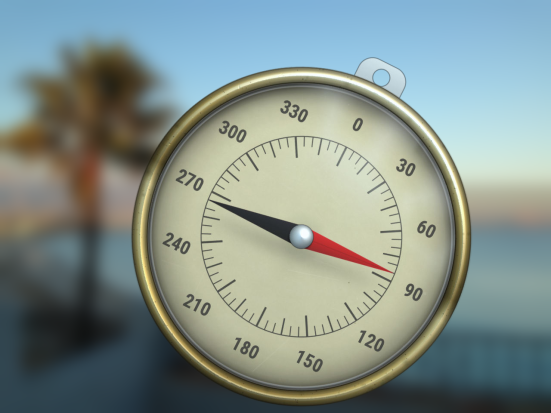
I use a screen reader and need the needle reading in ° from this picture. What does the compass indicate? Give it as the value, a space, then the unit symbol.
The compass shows 85 °
